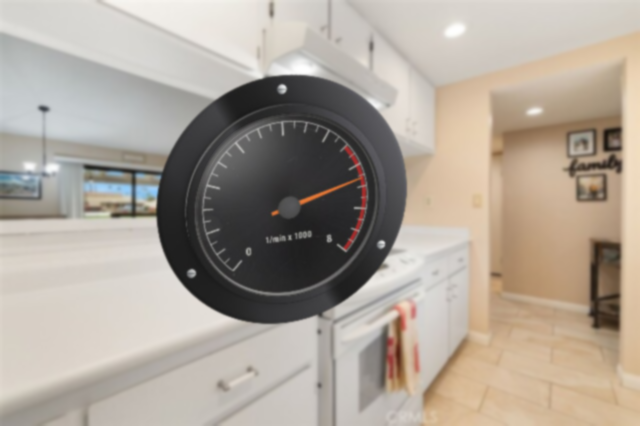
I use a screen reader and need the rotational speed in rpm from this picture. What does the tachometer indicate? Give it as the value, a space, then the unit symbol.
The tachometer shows 6250 rpm
